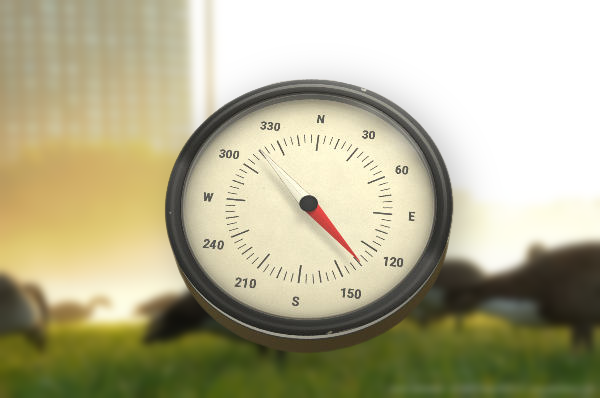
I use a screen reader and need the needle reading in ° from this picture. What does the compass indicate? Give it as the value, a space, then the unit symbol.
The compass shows 135 °
